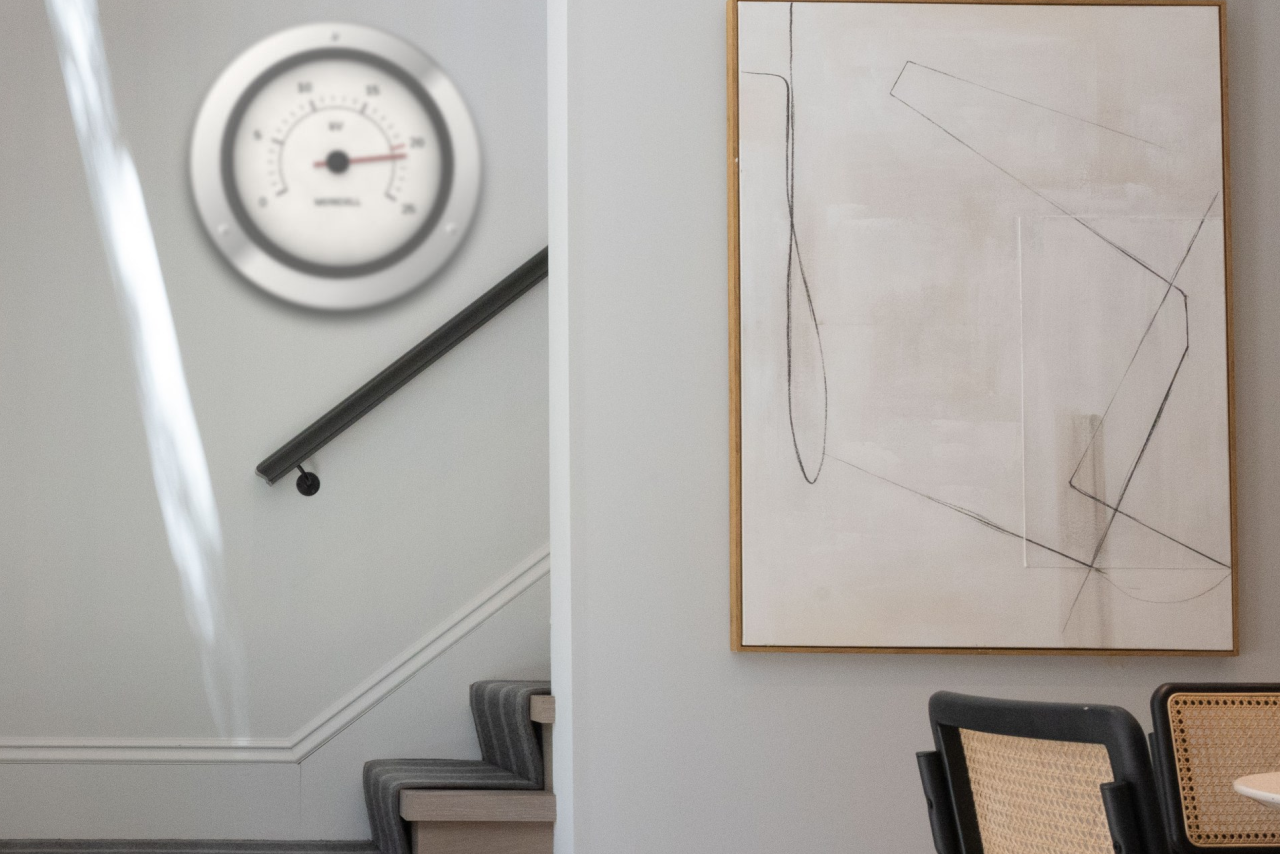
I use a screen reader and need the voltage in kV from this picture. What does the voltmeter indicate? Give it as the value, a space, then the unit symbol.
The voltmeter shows 21 kV
